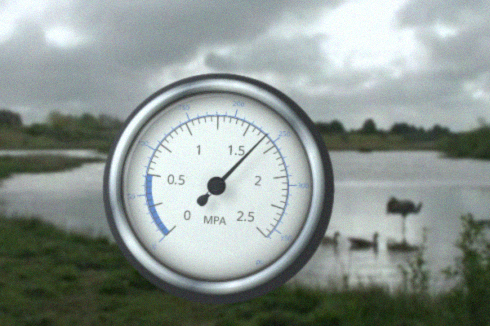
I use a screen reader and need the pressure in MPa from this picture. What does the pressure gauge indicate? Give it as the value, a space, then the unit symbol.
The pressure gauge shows 1.65 MPa
